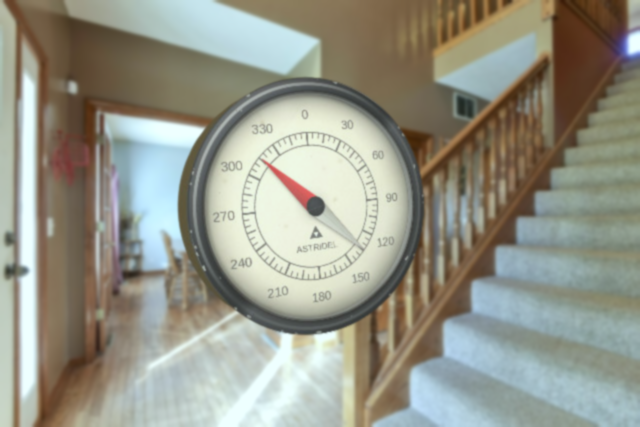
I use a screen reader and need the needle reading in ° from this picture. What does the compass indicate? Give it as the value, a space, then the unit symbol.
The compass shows 315 °
